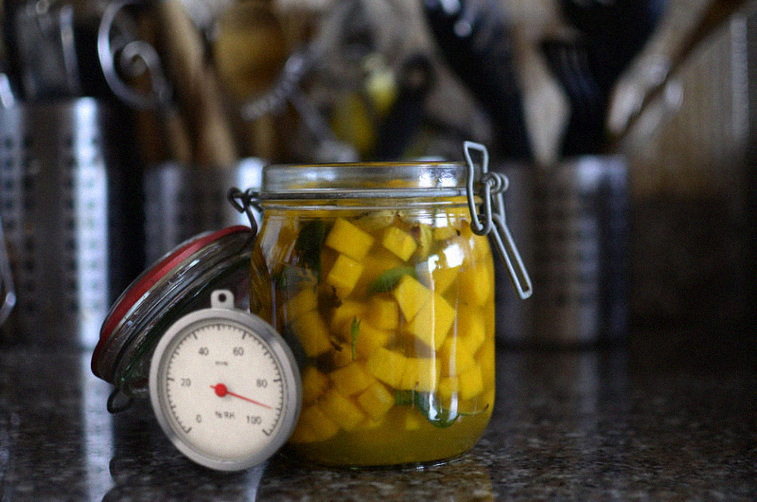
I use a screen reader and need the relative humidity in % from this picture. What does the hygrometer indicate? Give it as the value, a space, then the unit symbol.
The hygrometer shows 90 %
